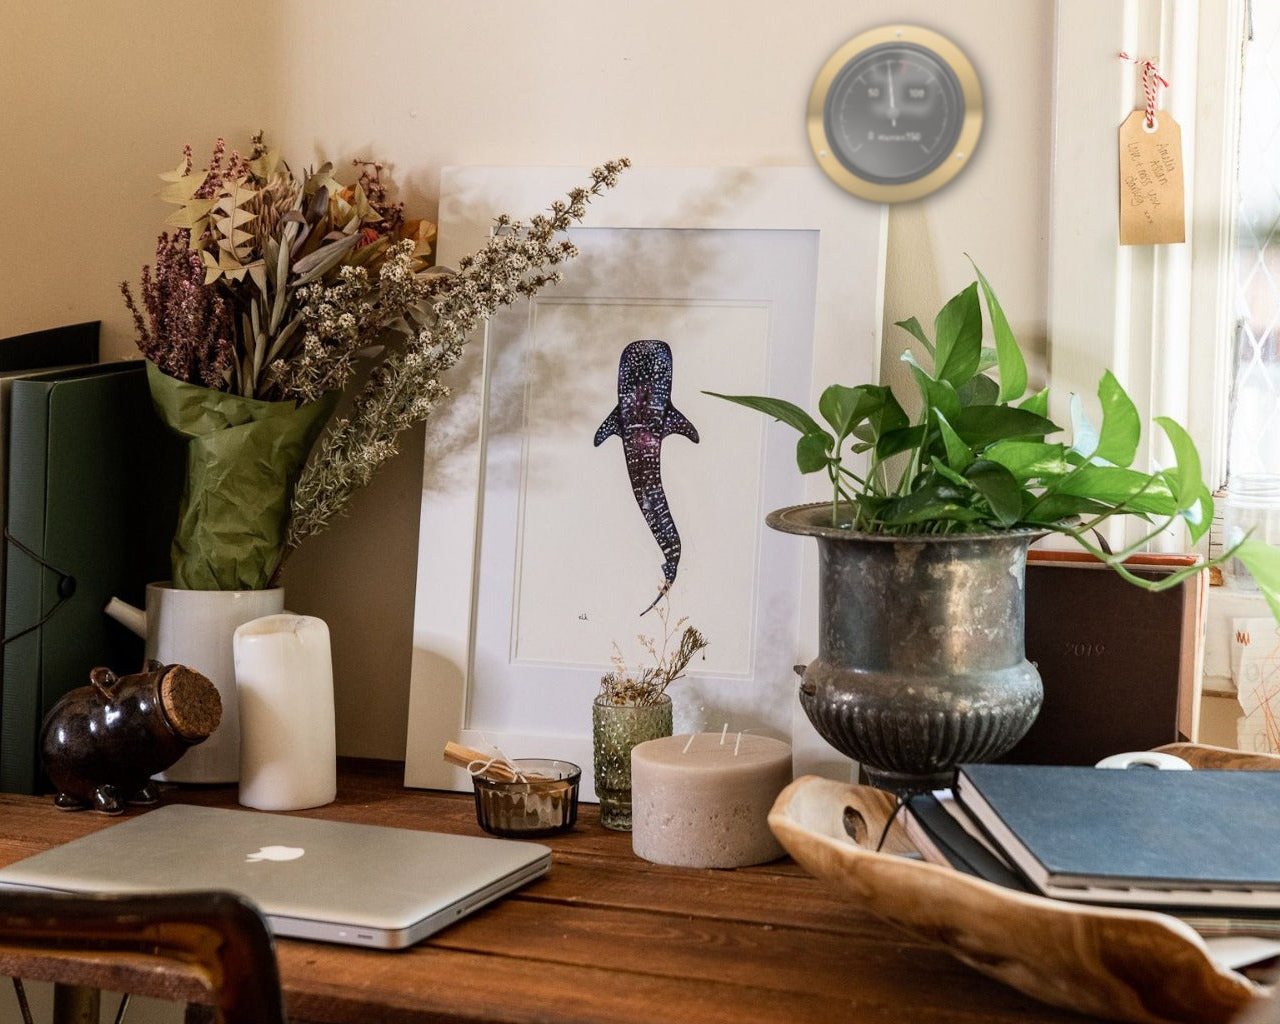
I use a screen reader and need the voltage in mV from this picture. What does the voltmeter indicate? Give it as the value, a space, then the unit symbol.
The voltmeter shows 70 mV
